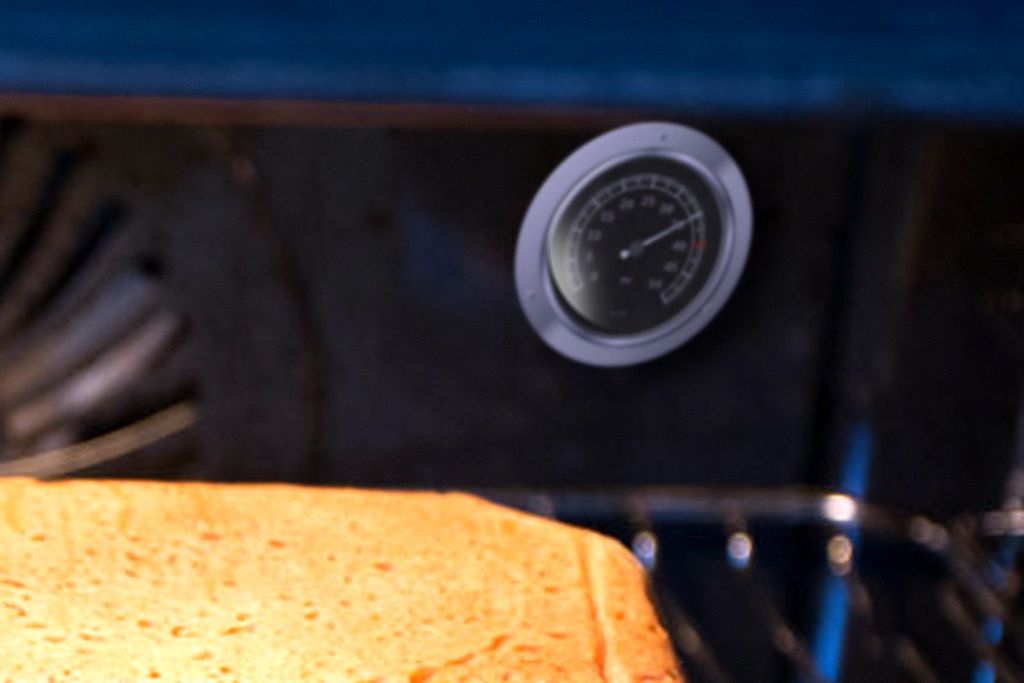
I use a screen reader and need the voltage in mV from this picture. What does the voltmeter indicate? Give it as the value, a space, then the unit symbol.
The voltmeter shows 35 mV
